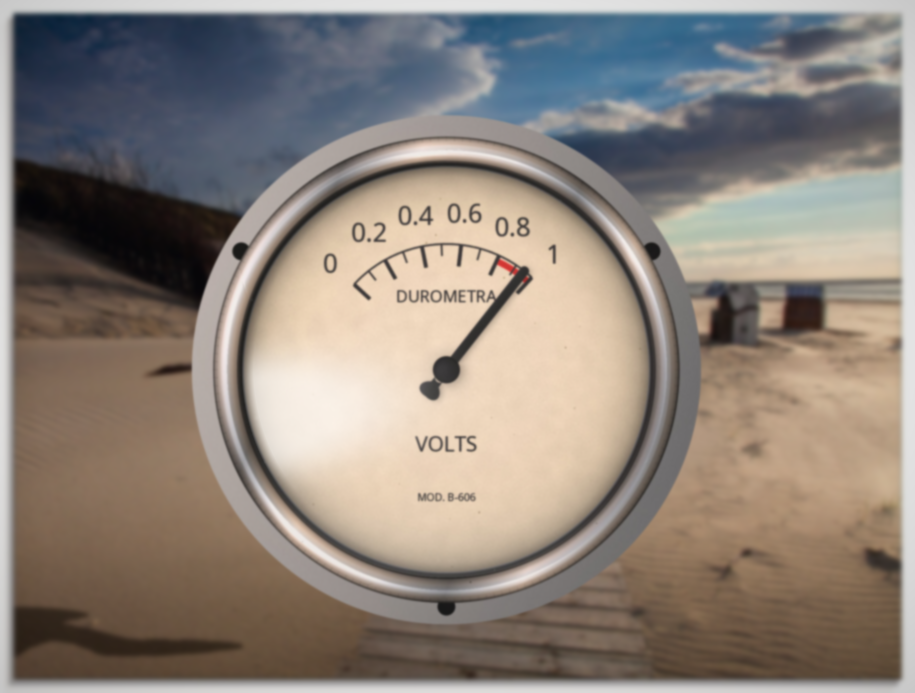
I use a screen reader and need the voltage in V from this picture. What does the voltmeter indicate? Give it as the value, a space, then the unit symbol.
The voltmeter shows 0.95 V
